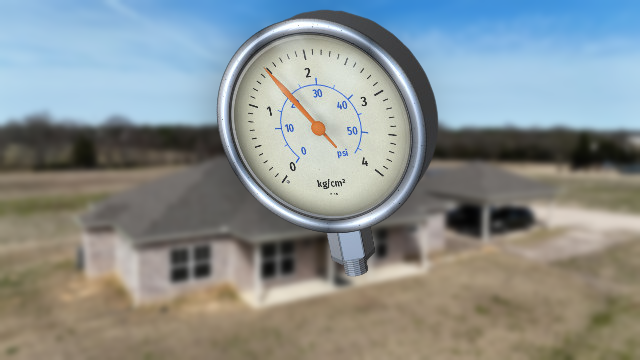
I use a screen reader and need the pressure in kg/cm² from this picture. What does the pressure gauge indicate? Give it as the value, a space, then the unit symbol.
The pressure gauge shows 1.5 kg/cm²
